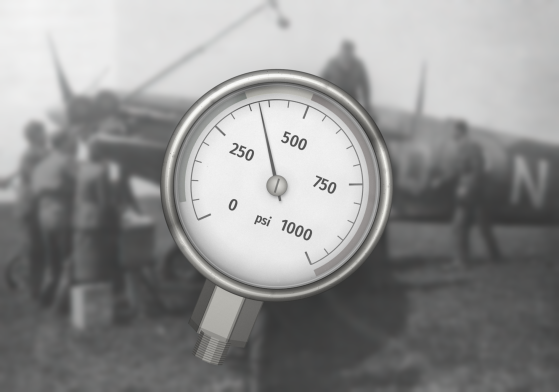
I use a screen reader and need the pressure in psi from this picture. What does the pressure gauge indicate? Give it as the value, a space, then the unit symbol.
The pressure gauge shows 375 psi
